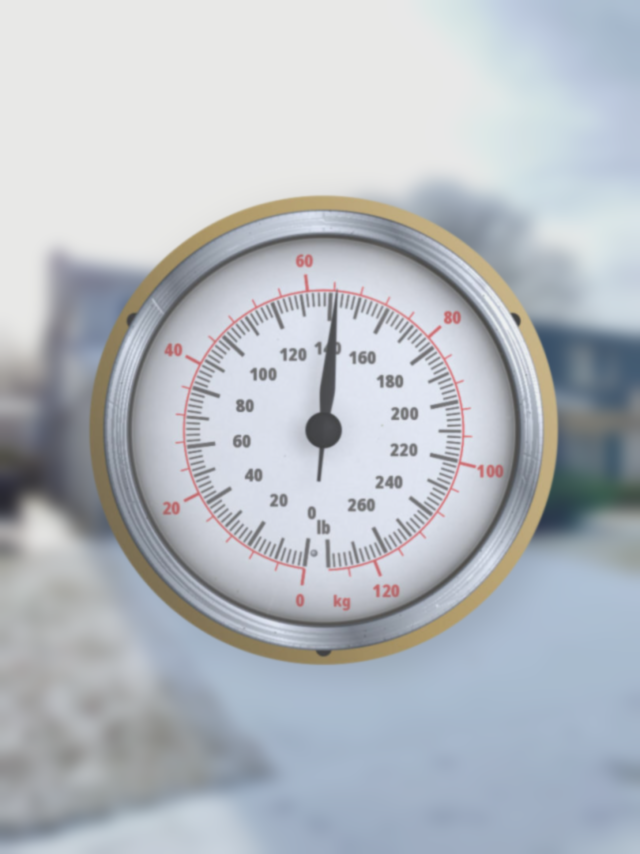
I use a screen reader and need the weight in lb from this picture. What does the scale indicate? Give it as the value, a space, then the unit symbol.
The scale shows 142 lb
